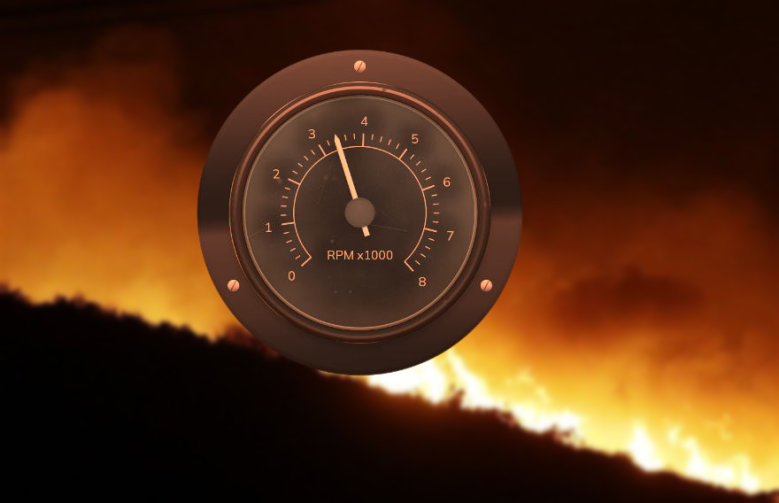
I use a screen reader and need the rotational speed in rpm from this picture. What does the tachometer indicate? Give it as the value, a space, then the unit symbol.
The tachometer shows 3400 rpm
